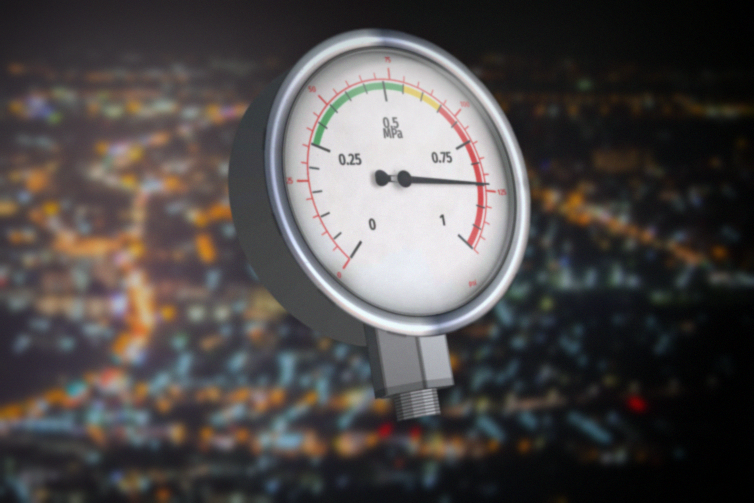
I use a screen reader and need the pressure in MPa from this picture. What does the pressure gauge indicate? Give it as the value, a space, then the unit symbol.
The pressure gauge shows 0.85 MPa
